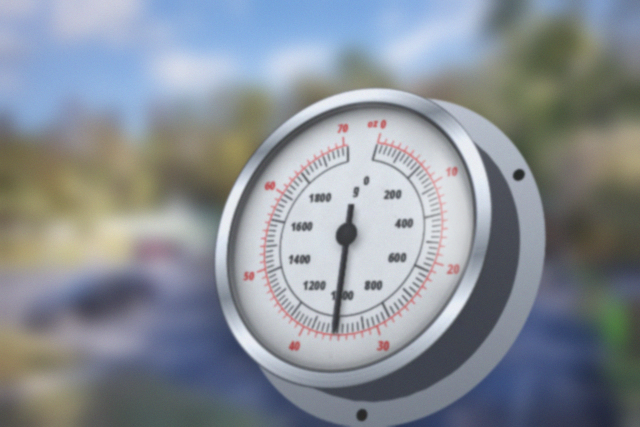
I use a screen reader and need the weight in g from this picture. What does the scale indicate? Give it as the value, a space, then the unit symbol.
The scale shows 1000 g
